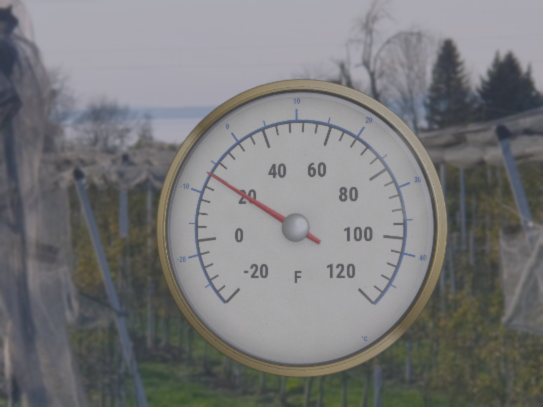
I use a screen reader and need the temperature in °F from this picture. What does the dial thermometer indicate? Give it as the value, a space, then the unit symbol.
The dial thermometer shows 20 °F
